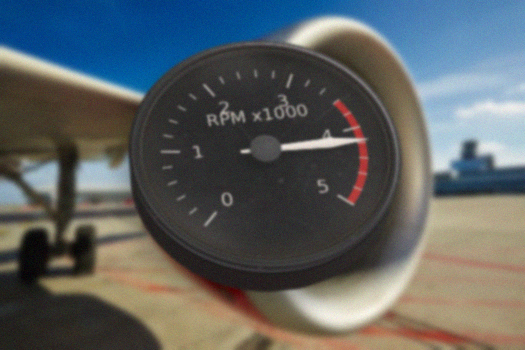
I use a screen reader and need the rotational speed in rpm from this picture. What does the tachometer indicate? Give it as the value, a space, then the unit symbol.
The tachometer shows 4200 rpm
